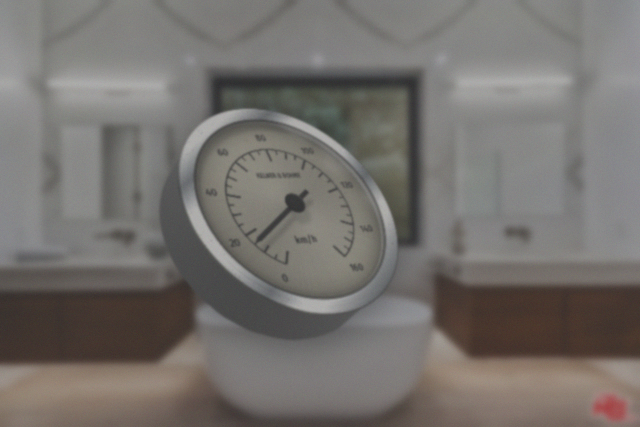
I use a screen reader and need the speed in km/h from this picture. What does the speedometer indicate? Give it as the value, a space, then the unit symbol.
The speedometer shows 15 km/h
